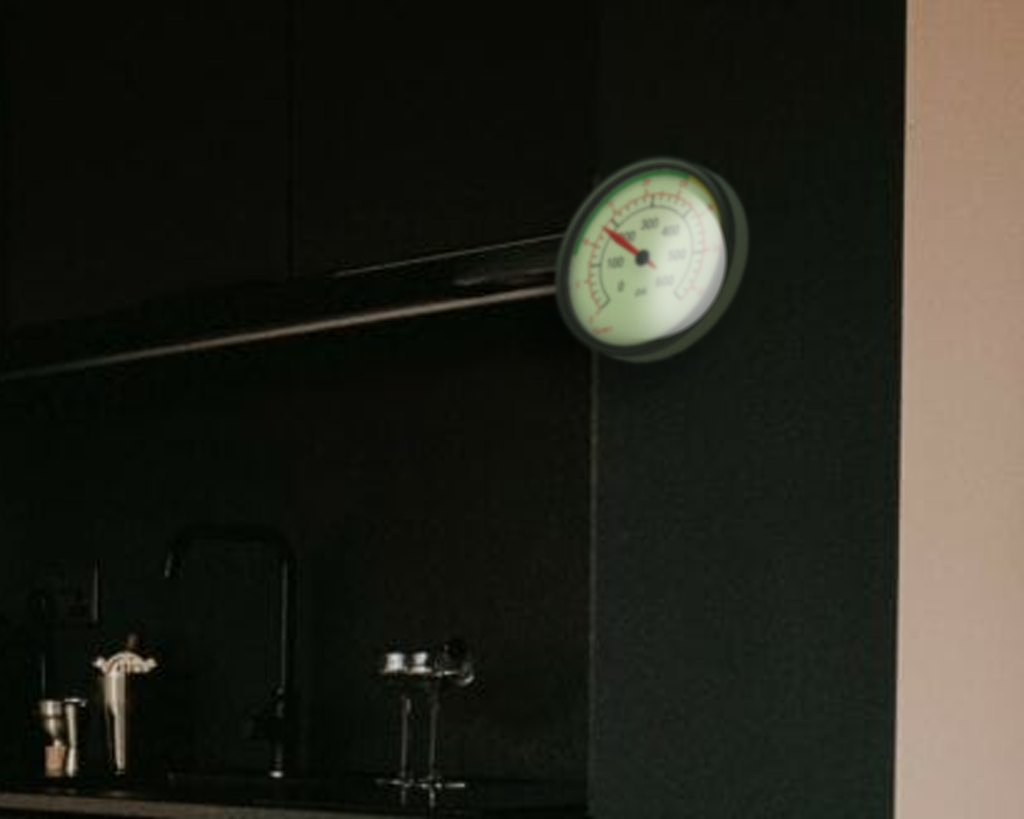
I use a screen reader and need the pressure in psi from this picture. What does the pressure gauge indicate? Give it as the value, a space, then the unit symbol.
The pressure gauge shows 180 psi
